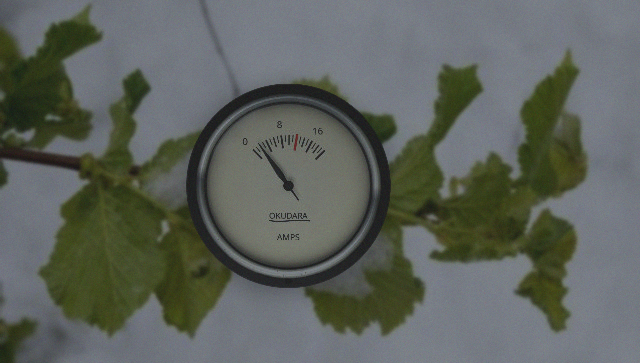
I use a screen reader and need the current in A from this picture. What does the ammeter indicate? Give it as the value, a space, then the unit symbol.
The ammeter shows 2 A
